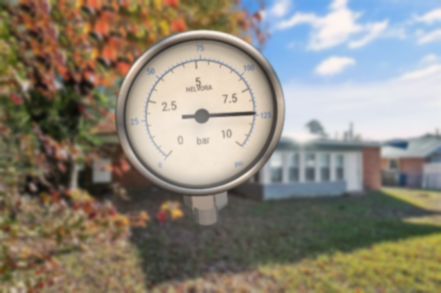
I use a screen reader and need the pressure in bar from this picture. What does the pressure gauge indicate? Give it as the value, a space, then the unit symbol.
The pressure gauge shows 8.5 bar
